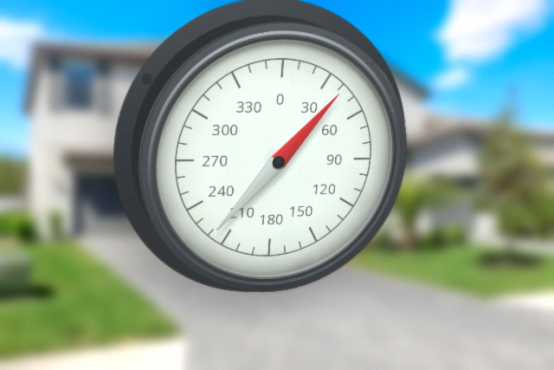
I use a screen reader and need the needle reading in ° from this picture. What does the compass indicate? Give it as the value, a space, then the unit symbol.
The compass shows 40 °
